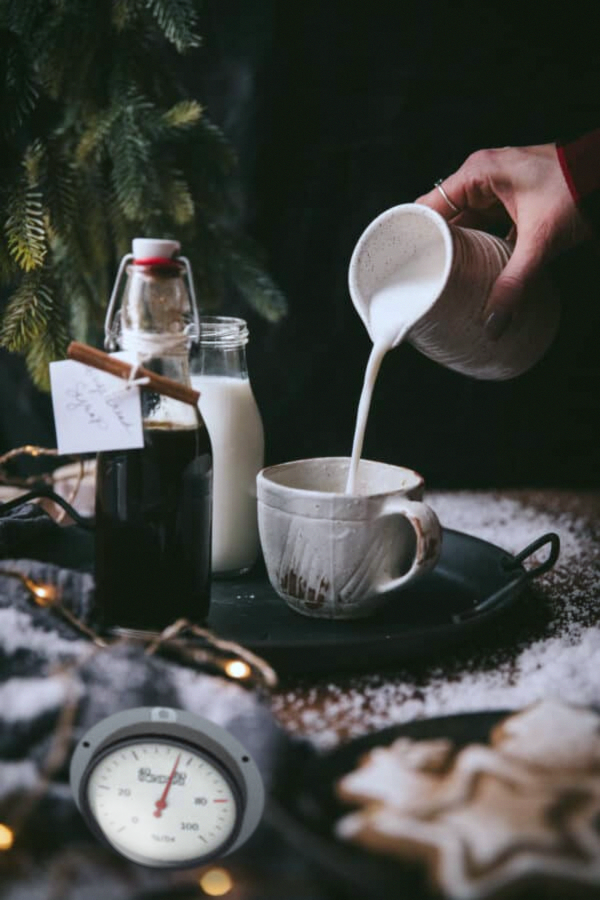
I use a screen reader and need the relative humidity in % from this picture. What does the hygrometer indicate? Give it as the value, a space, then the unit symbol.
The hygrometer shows 56 %
